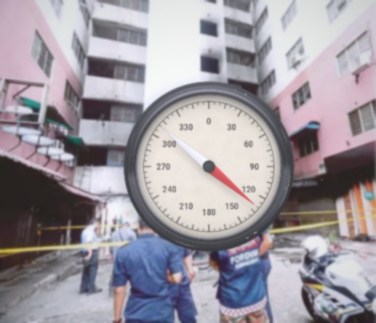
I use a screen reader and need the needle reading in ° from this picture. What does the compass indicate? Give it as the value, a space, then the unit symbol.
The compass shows 130 °
